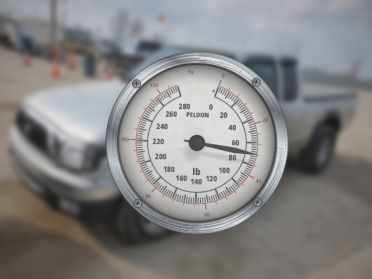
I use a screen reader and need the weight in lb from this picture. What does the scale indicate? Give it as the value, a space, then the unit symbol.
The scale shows 70 lb
